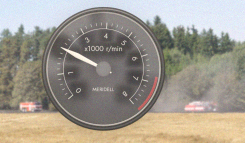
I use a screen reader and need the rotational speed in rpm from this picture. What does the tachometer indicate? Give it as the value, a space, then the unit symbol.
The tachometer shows 2000 rpm
